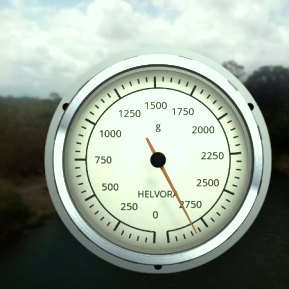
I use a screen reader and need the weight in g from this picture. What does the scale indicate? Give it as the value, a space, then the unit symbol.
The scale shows 2825 g
